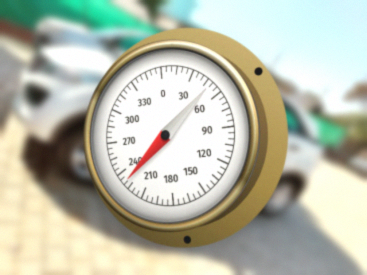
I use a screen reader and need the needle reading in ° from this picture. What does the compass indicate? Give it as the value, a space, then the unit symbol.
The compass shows 230 °
